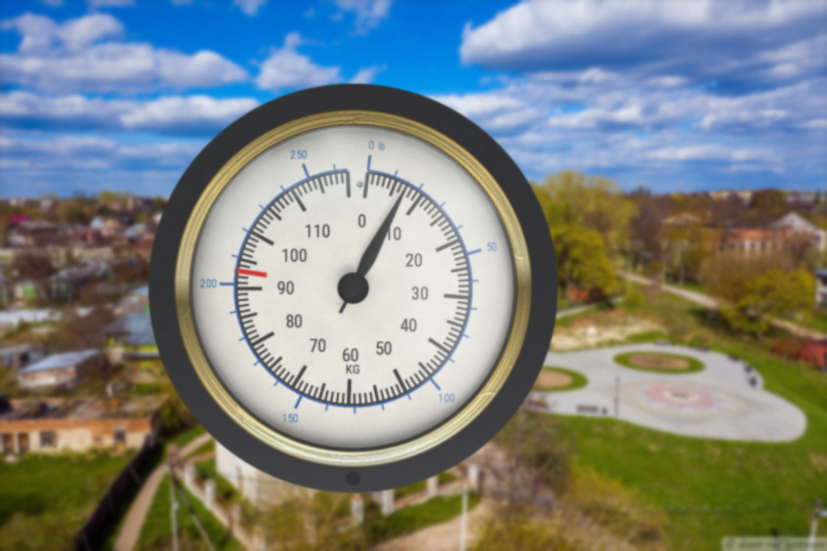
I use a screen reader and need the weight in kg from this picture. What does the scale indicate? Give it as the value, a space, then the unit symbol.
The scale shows 7 kg
